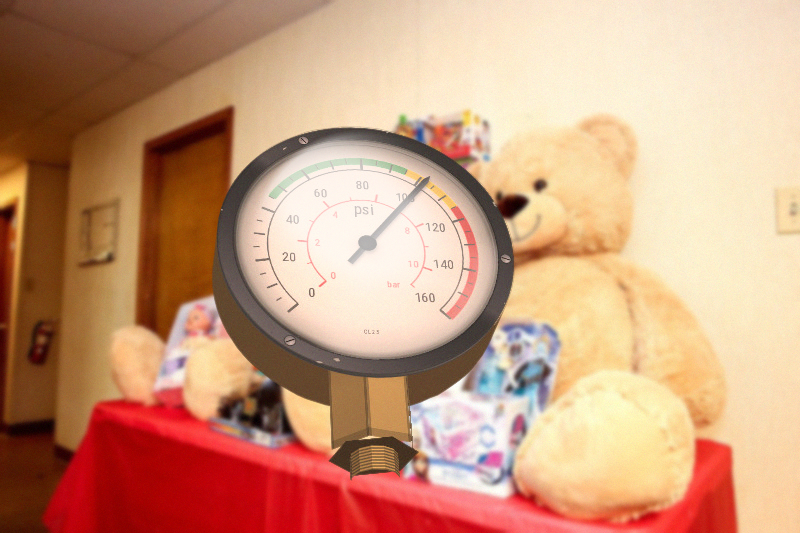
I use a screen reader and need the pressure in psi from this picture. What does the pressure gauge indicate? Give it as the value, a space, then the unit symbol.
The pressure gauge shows 102.5 psi
